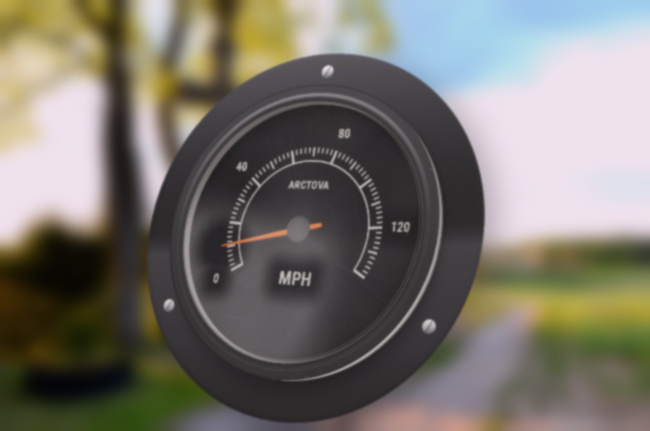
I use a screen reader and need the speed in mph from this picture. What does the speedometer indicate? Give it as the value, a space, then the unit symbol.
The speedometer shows 10 mph
